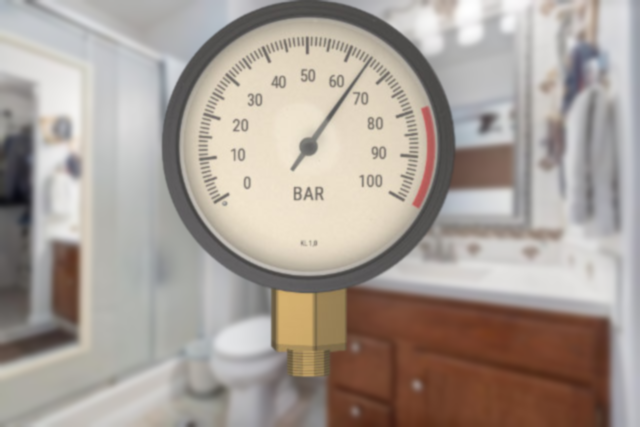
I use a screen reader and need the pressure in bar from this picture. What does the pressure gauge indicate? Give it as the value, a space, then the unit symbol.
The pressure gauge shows 65 bar
